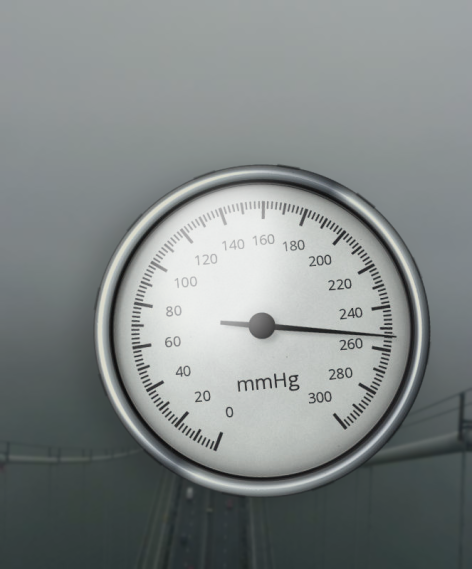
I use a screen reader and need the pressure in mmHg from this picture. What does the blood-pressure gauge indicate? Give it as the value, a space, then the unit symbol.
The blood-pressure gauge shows 254 mmHg
